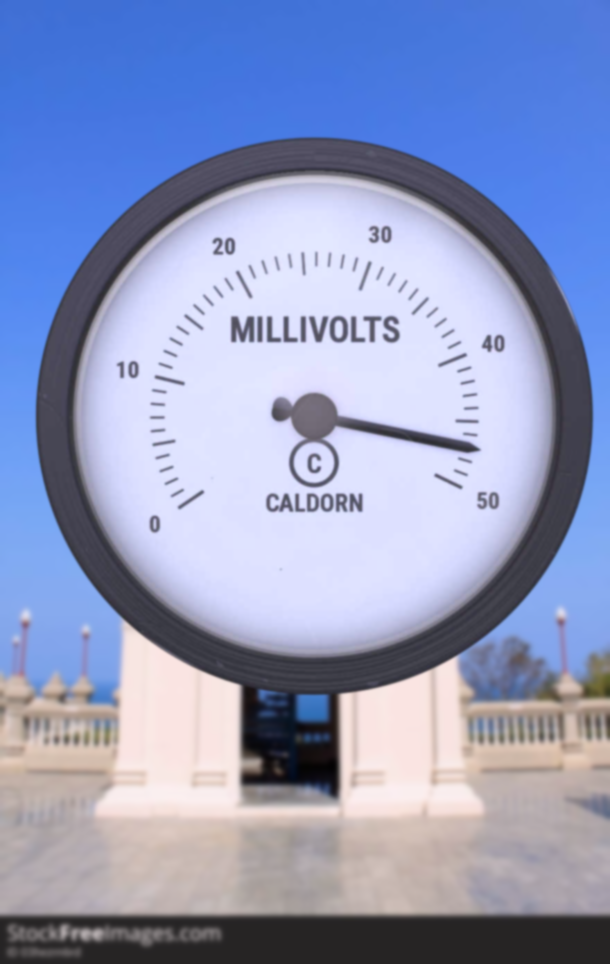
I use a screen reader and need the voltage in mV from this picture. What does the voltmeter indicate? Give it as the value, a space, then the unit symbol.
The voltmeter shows 47 mV
